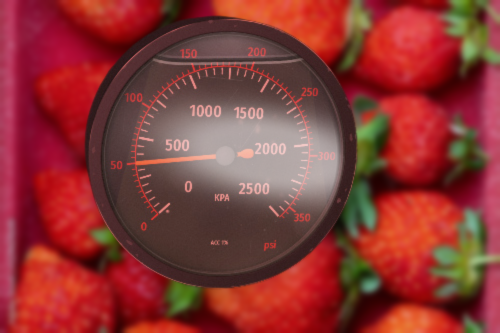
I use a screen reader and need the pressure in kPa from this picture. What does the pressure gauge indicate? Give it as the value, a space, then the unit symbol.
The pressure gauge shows 350 kPa
